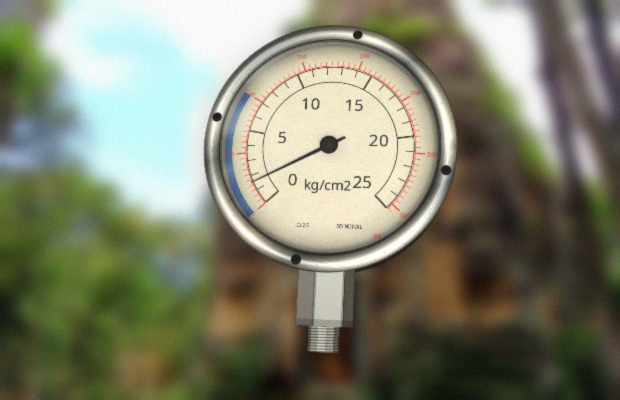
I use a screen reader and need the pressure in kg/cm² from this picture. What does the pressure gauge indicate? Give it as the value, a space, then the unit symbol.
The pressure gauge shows 1.5 kg/cm²
